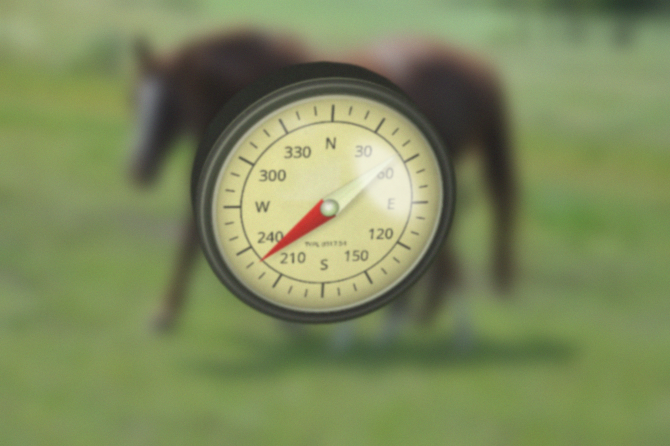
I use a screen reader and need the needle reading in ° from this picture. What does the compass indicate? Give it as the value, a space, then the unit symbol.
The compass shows 230 °
